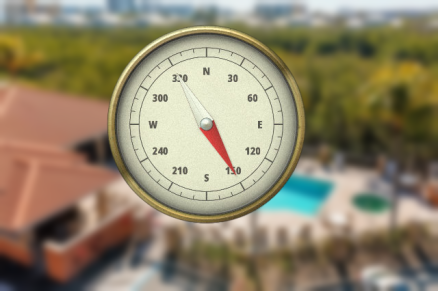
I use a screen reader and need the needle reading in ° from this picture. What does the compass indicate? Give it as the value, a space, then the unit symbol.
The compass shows 150 °
